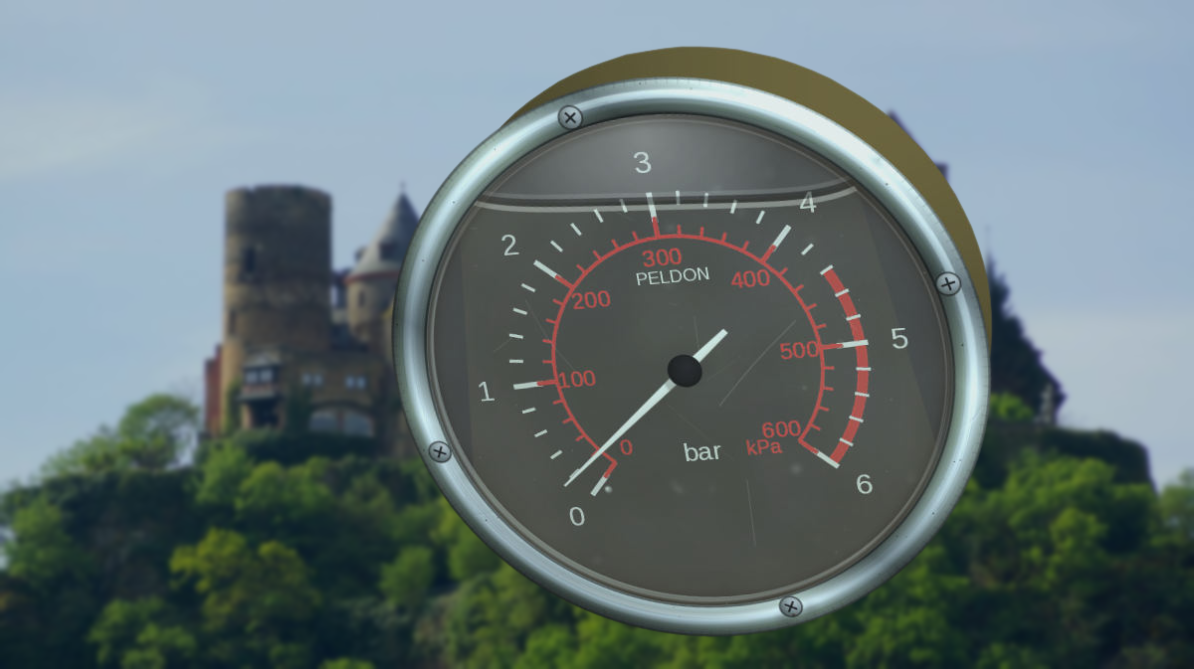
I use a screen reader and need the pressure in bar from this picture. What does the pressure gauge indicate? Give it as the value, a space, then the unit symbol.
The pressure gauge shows 0.2 bar
